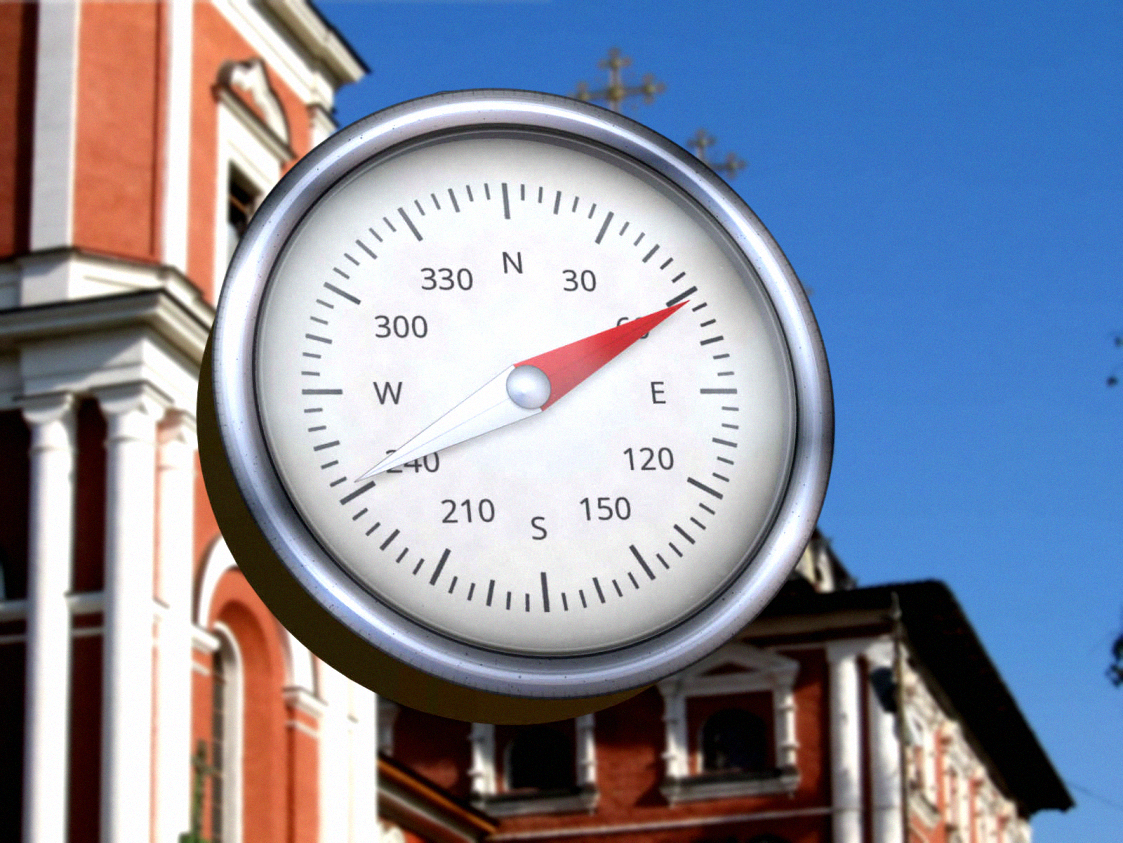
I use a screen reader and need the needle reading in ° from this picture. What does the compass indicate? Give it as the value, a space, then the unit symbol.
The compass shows 62.5 °
